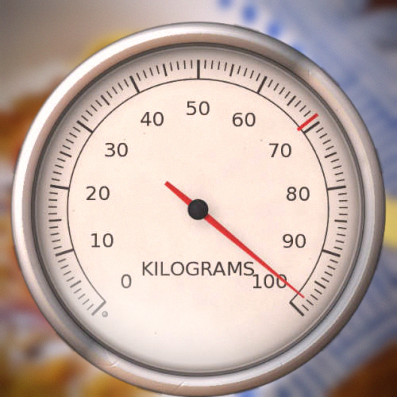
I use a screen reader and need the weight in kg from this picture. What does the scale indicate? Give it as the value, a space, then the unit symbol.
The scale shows 98 kg
